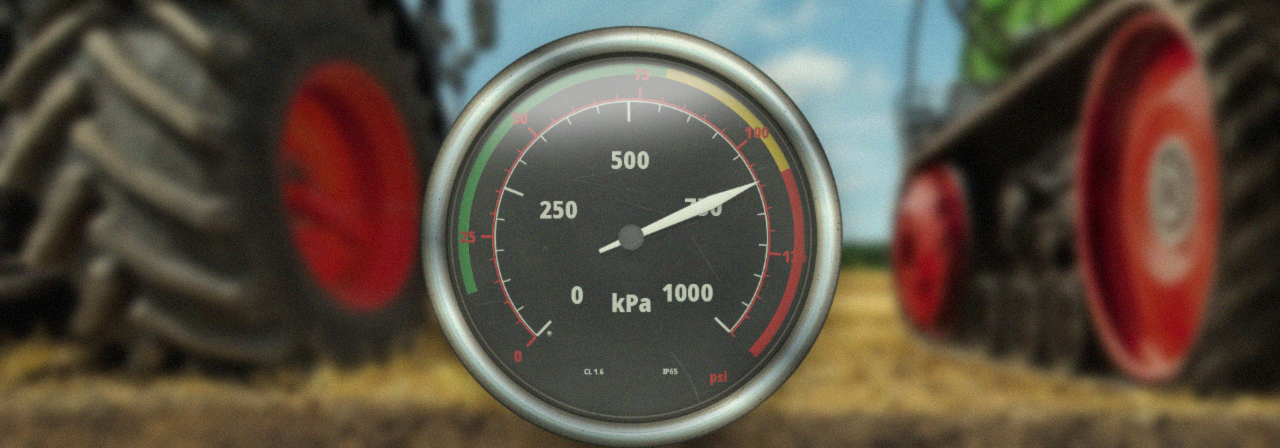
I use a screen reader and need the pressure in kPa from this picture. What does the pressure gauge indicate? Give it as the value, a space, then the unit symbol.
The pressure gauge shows 750 kPa
